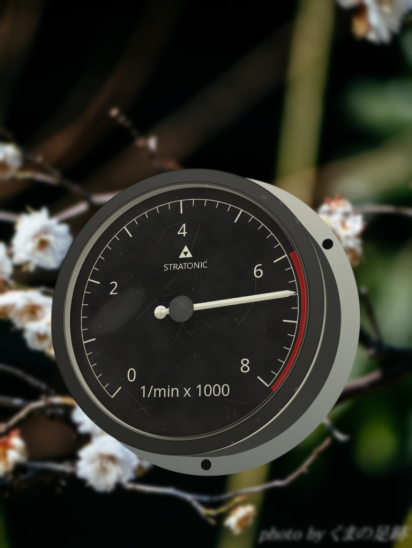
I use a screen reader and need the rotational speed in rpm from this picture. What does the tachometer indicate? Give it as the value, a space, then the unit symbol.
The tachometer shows 6600 rpm
